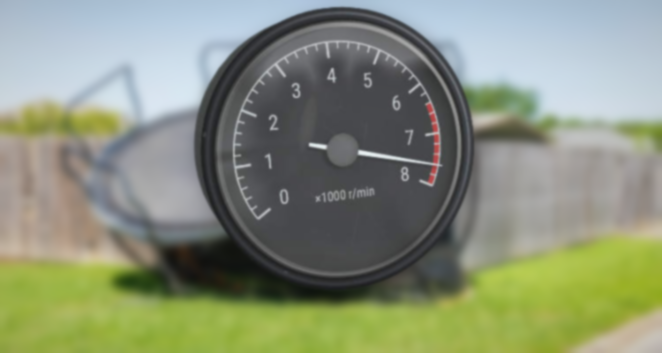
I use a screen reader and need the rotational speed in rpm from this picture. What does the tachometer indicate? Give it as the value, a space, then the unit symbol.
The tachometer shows 7600 rpm
